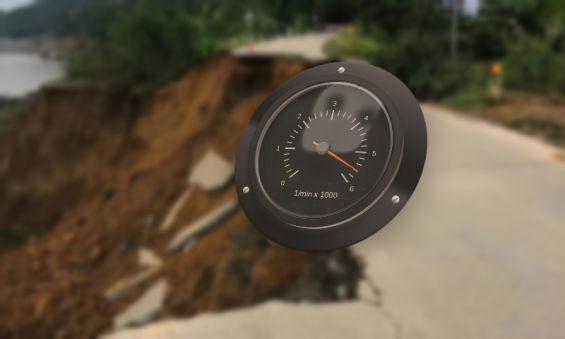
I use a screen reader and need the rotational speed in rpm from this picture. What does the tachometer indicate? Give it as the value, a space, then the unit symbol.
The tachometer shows 5600 rpm
